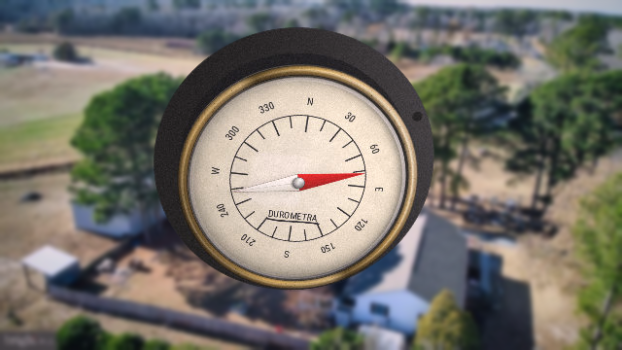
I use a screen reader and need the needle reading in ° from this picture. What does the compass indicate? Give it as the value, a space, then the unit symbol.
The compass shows 75 °
